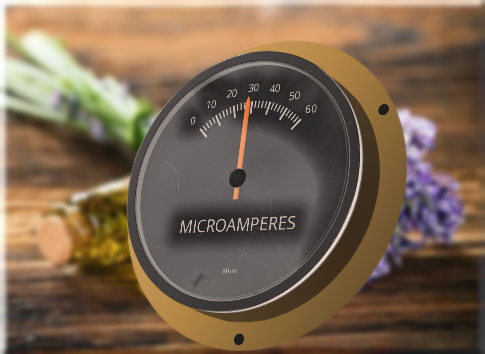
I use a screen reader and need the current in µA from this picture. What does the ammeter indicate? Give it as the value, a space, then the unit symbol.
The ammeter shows 30 µA
